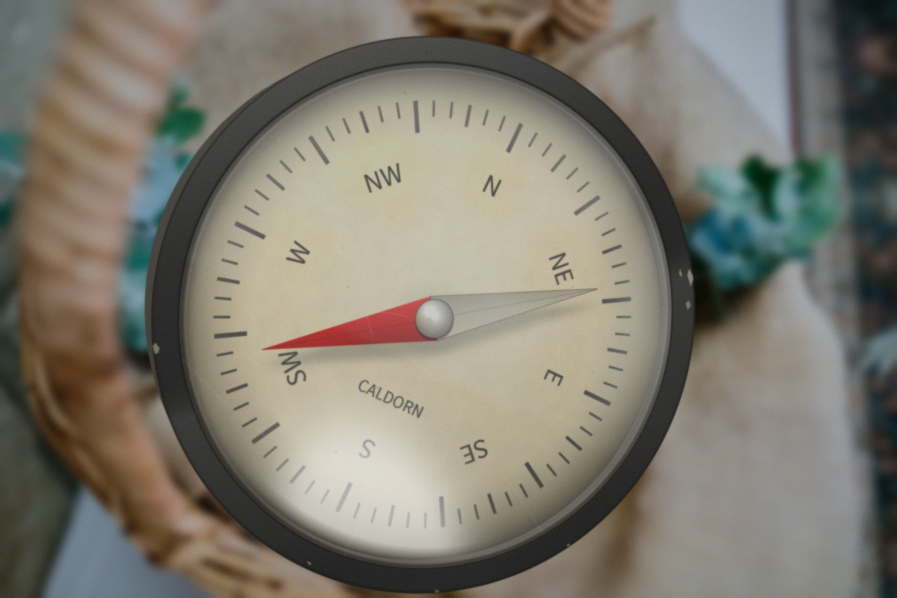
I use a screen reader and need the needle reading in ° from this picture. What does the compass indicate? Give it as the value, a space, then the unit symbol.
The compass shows 235 °
